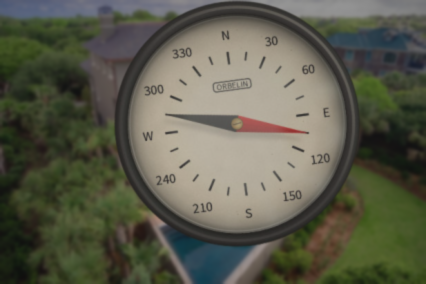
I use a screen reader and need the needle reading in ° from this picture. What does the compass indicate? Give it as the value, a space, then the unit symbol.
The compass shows 105 °
